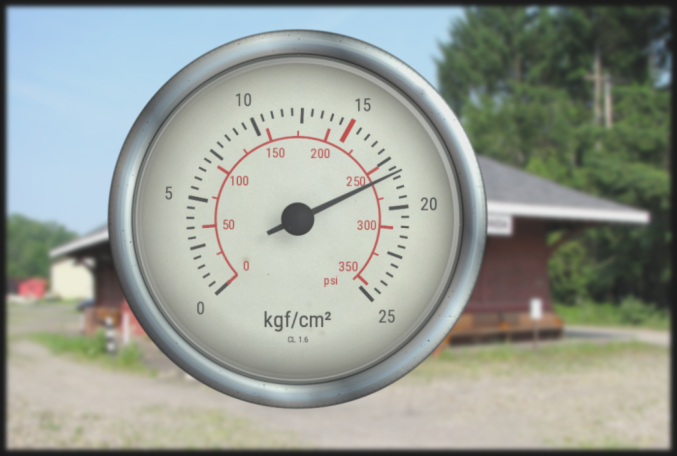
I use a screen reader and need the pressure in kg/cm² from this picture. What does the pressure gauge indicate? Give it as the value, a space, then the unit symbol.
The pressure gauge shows 18.25 kg/cm²
